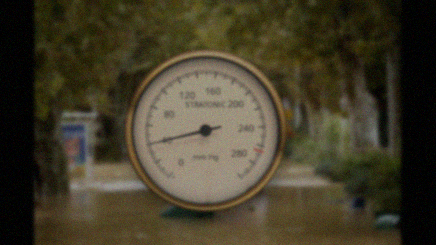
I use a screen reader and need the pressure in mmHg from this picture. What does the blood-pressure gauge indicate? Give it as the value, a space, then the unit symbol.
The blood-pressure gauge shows 40 mmHg
